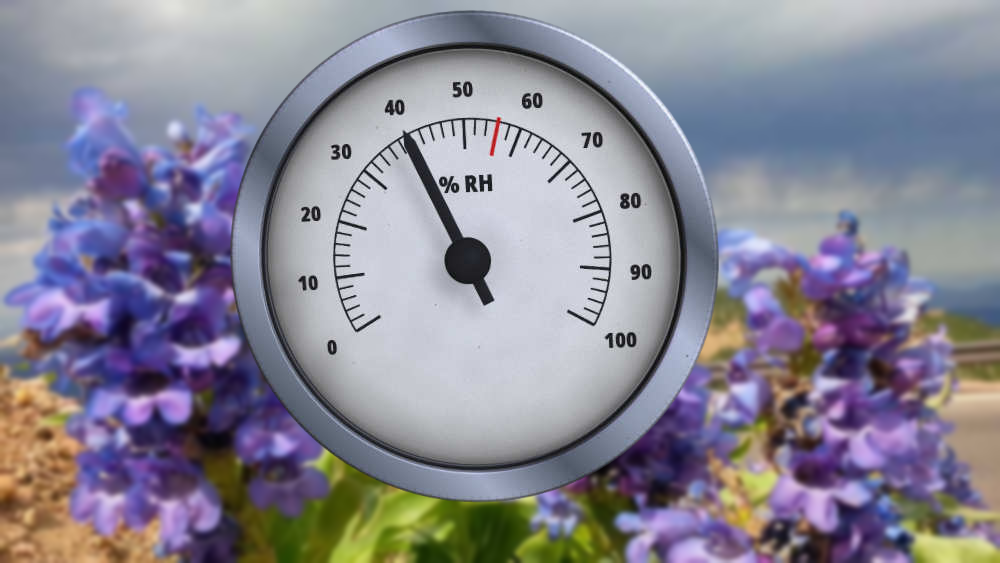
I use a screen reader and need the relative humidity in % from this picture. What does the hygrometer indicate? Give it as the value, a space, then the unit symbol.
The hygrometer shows 40 %
